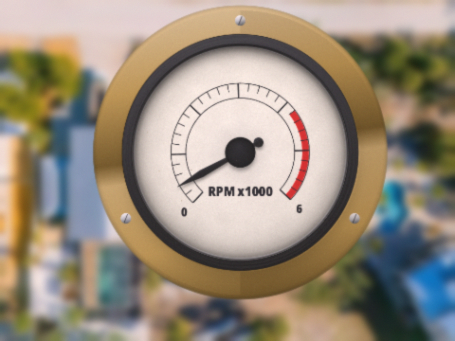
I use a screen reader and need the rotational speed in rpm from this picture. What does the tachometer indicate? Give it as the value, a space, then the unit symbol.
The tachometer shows 400 rpm
